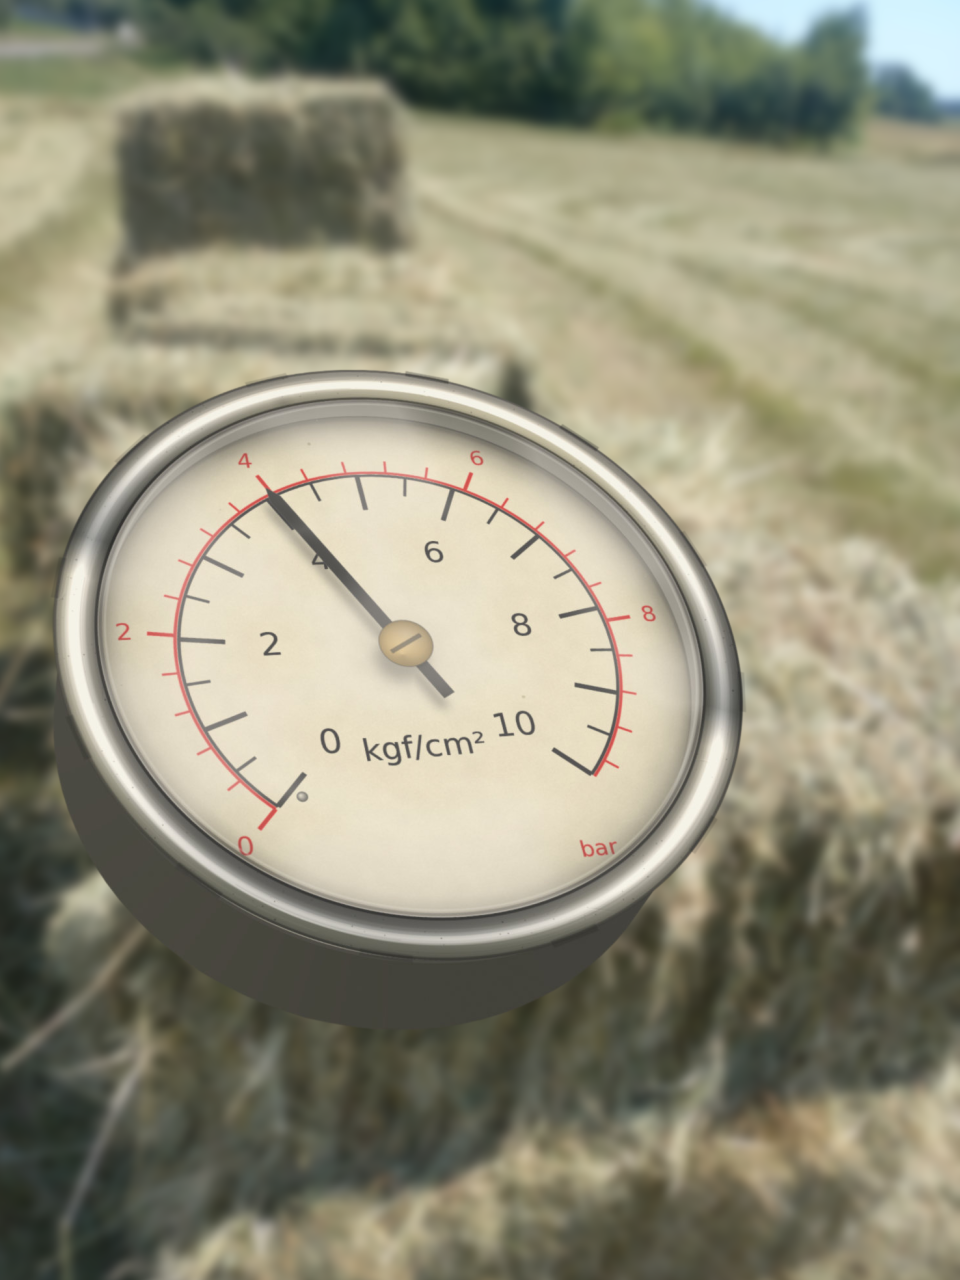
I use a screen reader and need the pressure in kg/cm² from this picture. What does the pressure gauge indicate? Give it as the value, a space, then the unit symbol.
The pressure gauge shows 4 kg/cm²
